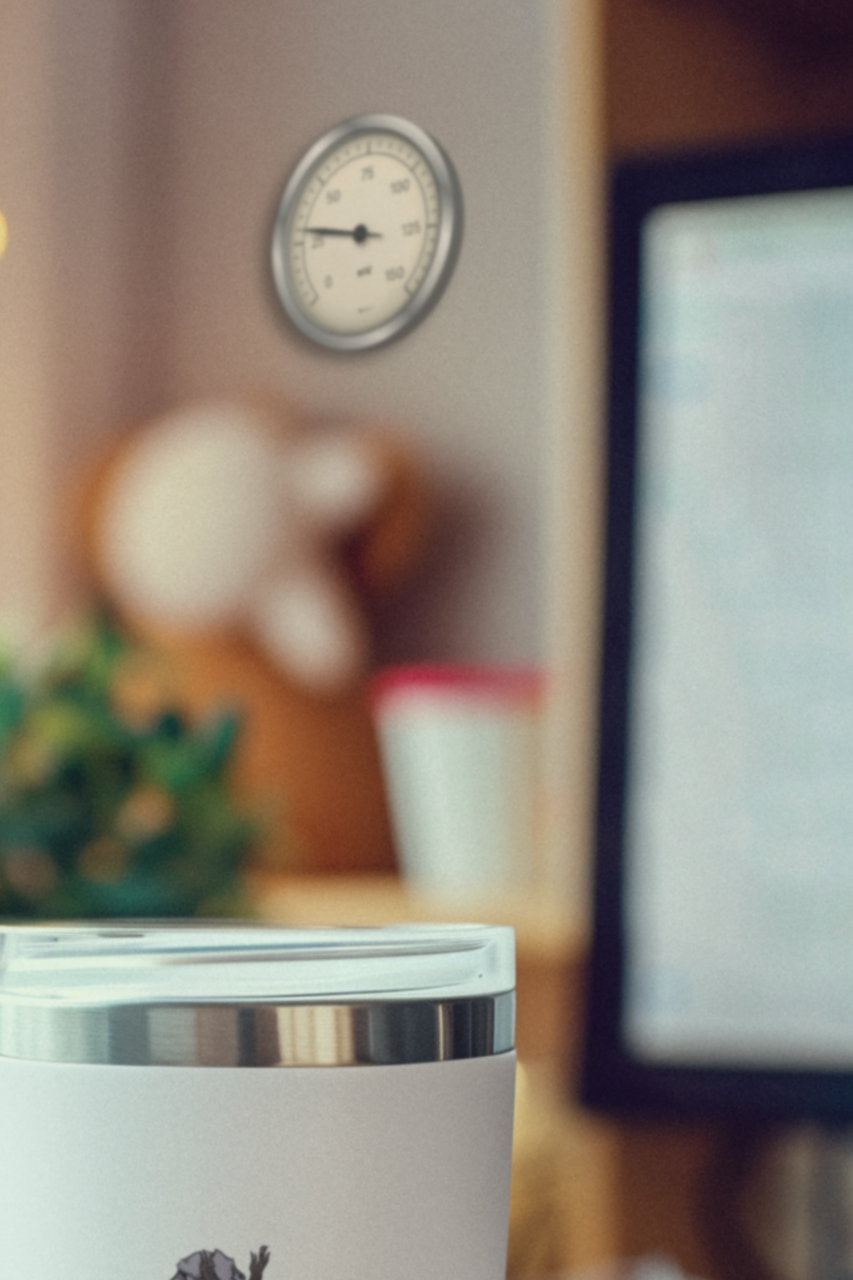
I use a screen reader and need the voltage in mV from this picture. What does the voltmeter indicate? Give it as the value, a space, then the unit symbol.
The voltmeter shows 30 mV
